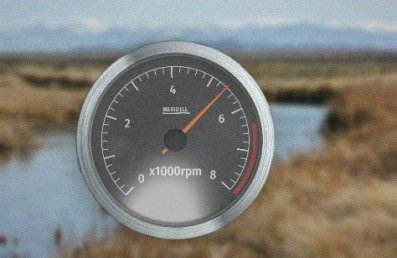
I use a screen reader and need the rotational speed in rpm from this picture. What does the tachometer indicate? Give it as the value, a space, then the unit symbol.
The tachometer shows 5400 rpm
